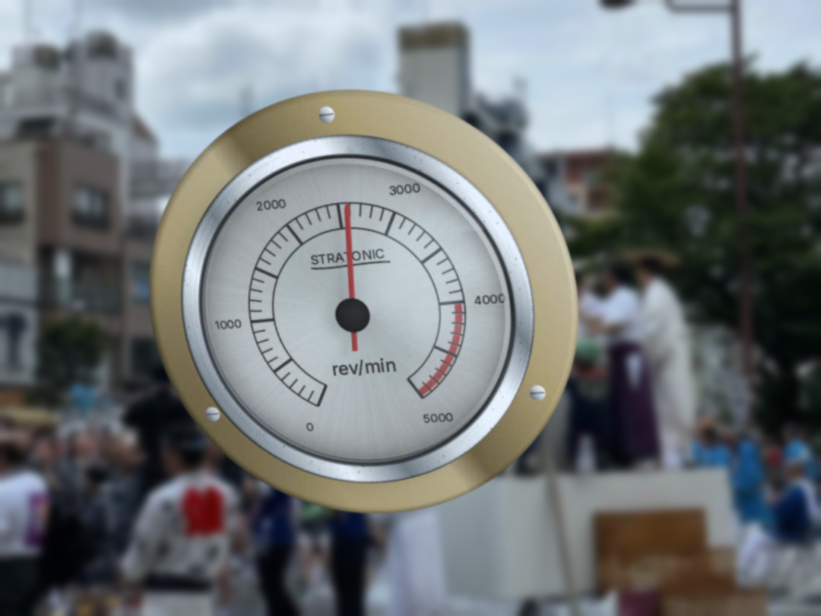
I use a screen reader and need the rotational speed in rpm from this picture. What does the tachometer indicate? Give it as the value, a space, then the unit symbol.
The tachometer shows 2600 rpm
